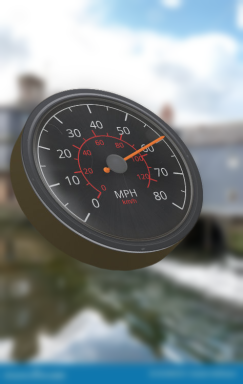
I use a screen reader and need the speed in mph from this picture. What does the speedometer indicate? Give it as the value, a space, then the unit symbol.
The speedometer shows 60 mph
